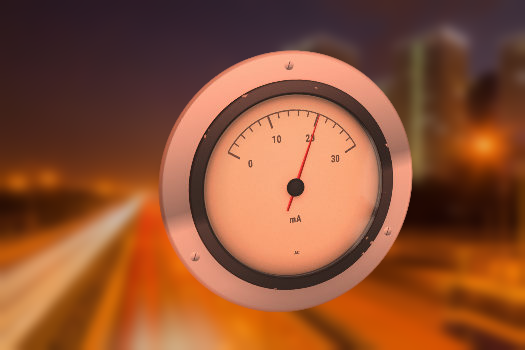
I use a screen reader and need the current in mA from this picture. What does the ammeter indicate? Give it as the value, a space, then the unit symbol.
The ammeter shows 20 mA
